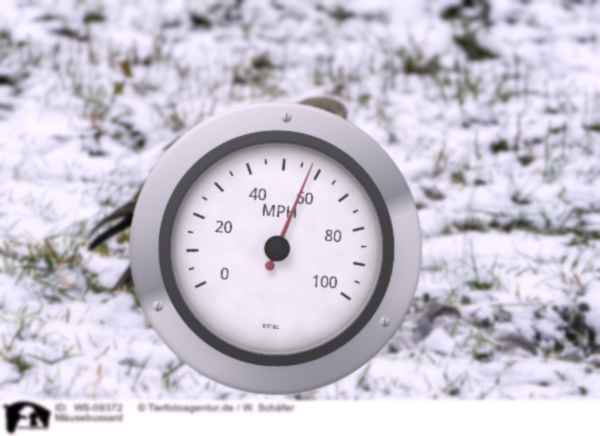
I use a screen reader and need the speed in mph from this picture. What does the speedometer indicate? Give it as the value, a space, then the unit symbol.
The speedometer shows 57.5 mph
